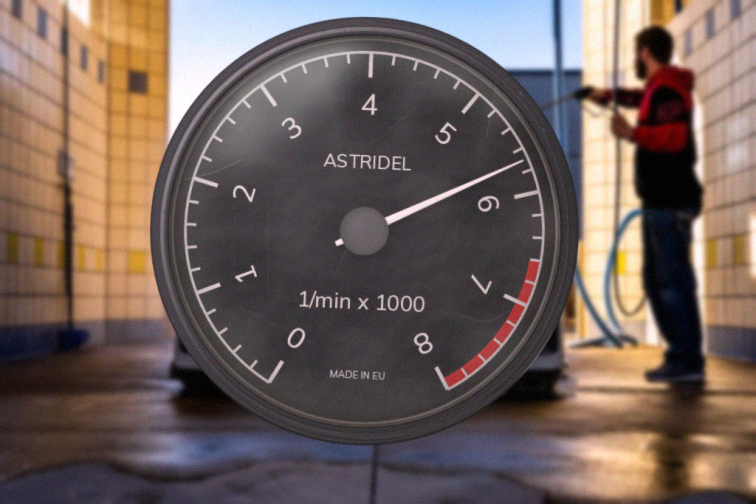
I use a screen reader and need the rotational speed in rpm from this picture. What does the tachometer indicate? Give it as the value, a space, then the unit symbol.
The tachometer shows 5700 rpm
